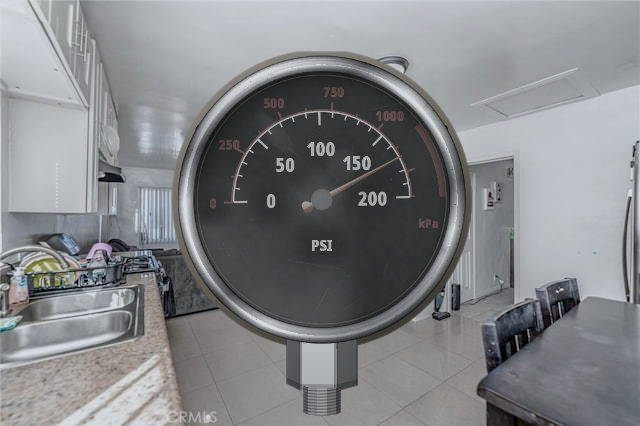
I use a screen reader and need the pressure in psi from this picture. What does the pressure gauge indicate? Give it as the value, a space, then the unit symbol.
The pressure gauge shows 170 psi
